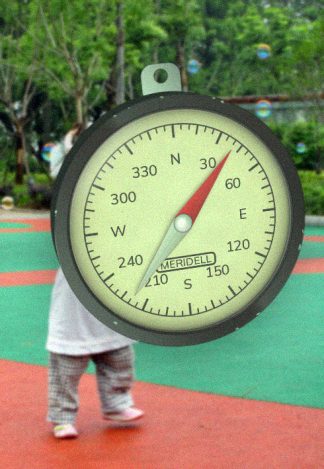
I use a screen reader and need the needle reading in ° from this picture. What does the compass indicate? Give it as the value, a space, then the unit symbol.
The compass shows 40 °
